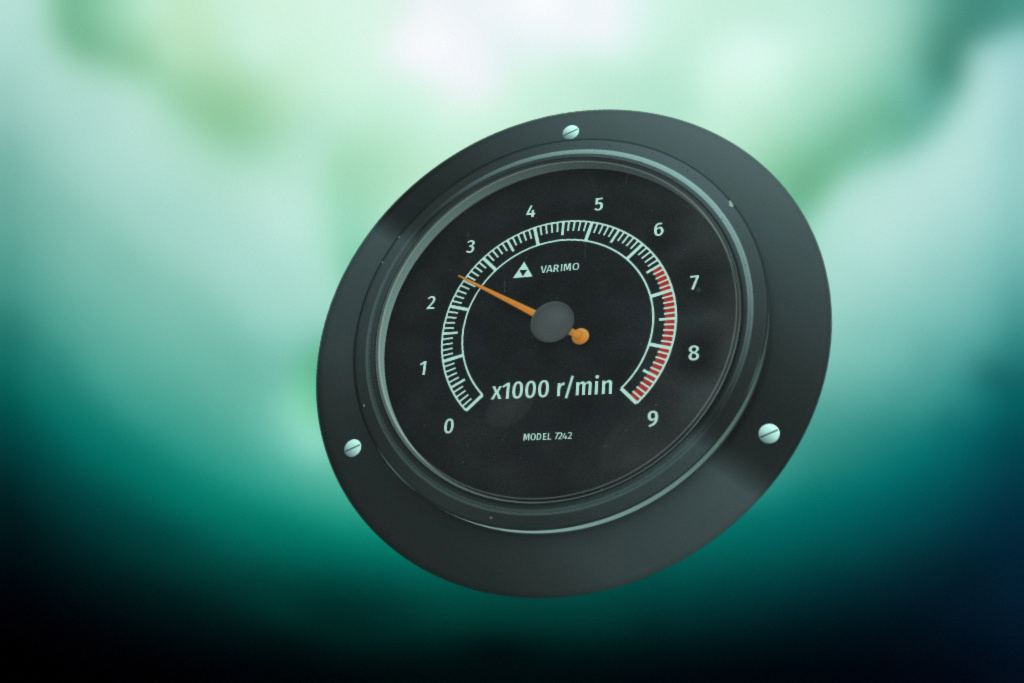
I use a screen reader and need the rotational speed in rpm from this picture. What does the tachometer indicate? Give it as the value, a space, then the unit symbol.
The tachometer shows 2500 rpm
